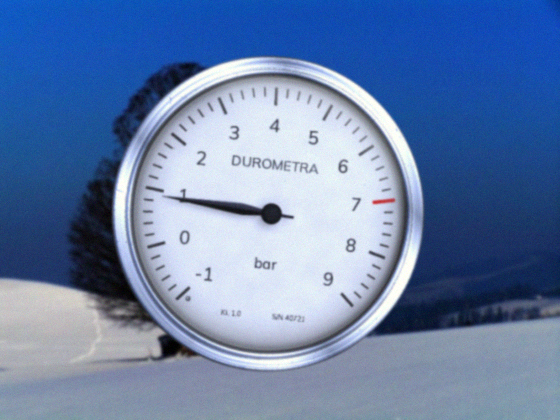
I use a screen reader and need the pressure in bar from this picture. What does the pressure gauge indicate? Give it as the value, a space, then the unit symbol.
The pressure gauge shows 0.9 bar
